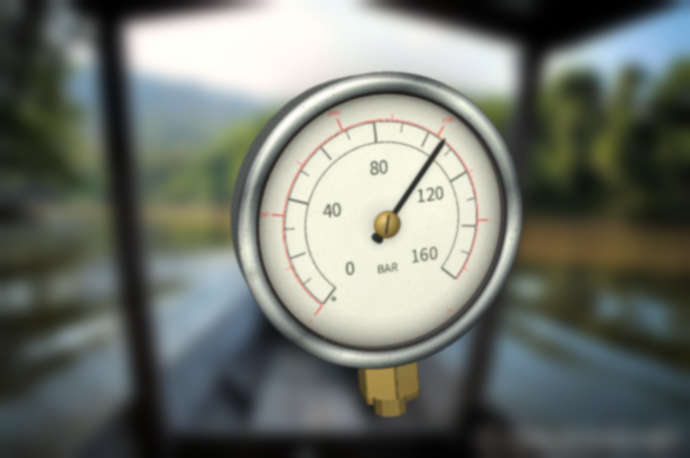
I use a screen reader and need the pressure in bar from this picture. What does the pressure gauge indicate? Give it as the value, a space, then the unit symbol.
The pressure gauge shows 105 bar
